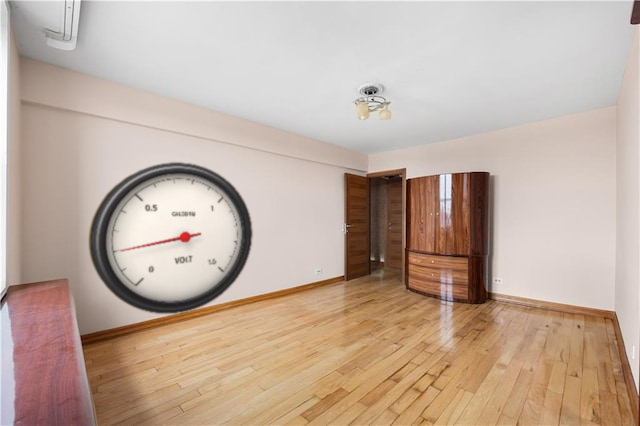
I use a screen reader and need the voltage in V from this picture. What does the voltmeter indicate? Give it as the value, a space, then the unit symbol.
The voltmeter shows 0.2 V
